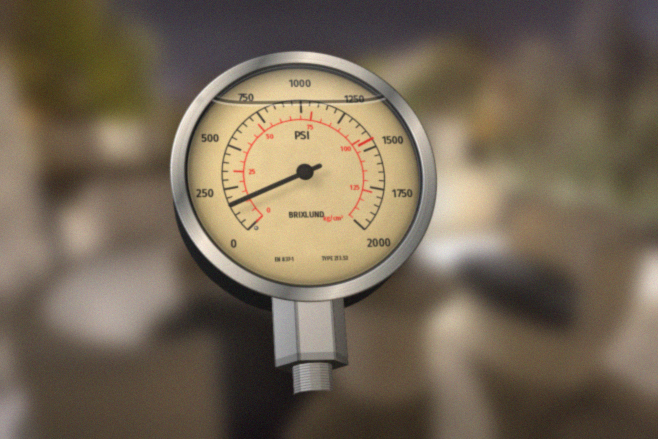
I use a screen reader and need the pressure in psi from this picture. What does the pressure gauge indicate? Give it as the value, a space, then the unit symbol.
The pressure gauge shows 150 psi
